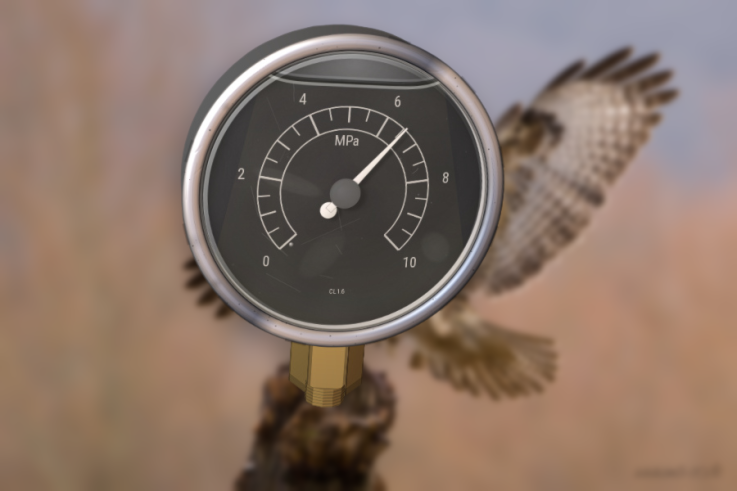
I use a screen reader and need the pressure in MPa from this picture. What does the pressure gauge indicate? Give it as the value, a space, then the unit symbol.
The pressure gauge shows 6.5 MPa
